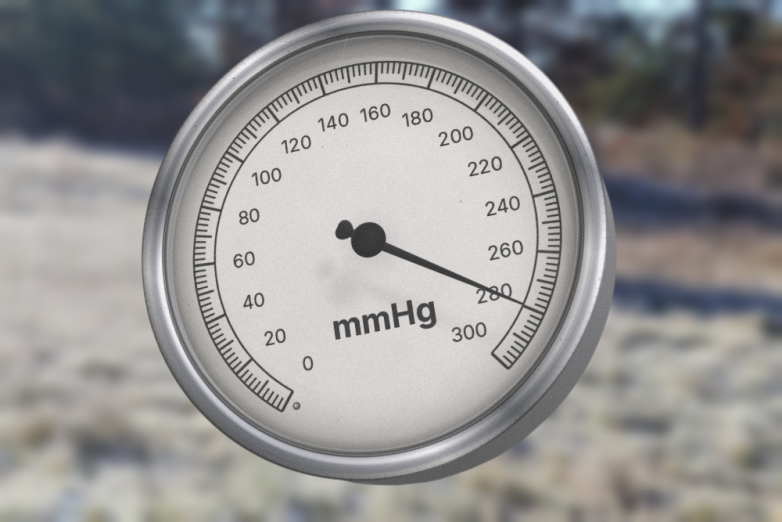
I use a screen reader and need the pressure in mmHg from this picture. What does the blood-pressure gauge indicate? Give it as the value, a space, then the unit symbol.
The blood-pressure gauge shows 280 mmHg
